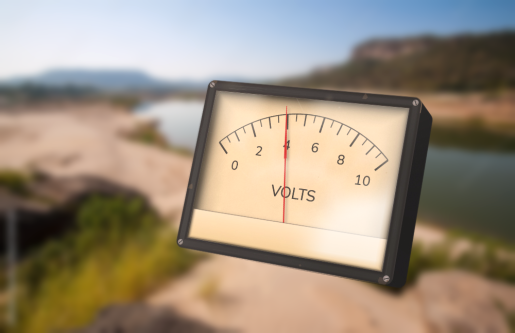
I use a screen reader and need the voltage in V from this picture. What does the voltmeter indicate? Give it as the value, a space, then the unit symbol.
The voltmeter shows 4 V
